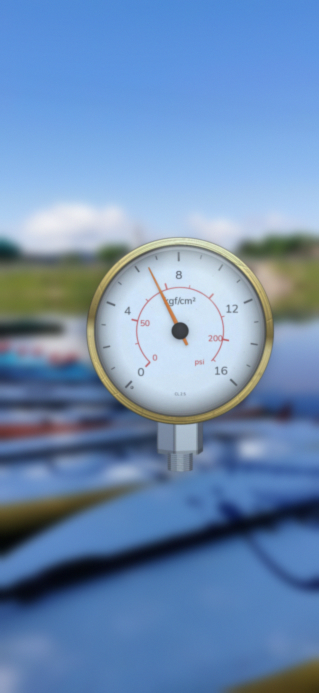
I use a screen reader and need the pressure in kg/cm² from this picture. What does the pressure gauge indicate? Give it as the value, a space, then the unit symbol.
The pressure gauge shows 6.5 kg/cm²
